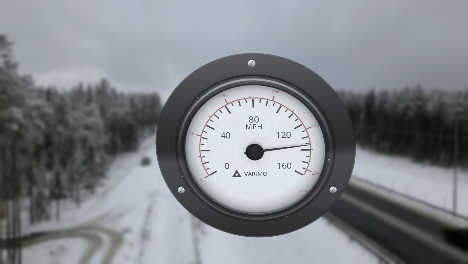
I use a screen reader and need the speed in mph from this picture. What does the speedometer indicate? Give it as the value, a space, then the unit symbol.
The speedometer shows 135 mph
